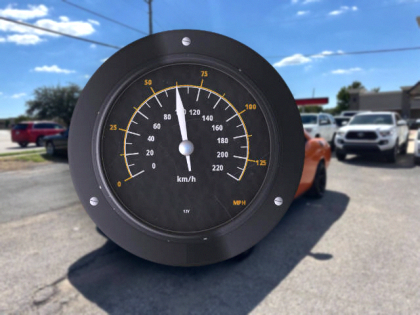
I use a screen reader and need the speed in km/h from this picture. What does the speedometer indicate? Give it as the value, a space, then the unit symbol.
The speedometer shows 100 km/h
